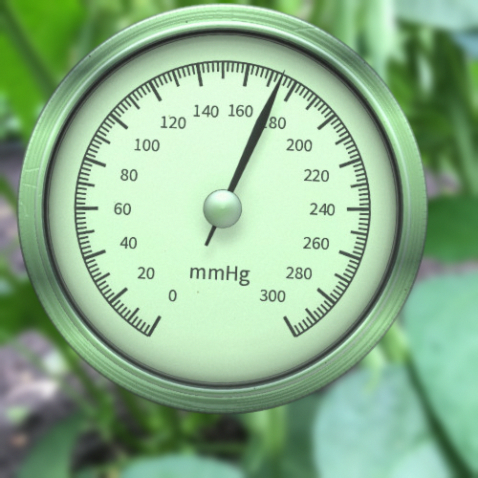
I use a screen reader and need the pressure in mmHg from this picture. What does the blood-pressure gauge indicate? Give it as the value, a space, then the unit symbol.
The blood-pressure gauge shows 174 mmHg
